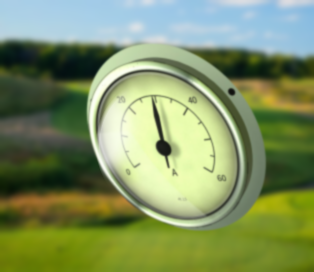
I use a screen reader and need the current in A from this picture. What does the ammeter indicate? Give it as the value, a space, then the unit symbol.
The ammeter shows 30 A
